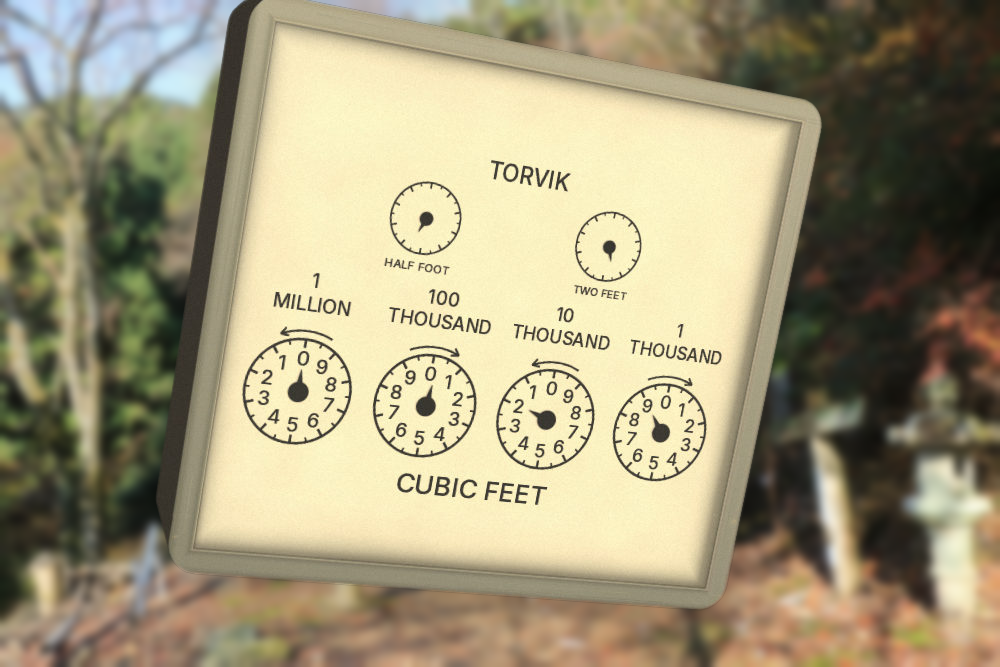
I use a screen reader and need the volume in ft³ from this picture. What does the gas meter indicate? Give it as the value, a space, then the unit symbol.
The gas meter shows 1900 ft³
